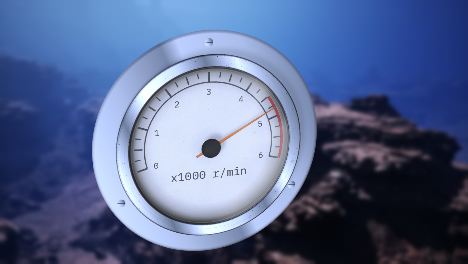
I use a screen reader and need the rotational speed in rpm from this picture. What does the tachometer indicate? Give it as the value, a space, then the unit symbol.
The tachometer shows 4750 rpm
